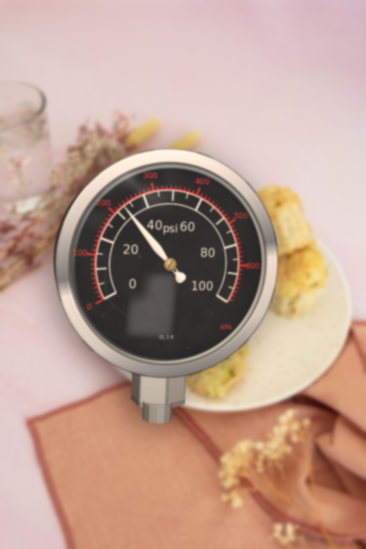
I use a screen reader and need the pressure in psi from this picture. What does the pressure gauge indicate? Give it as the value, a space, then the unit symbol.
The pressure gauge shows 32.5 psi
